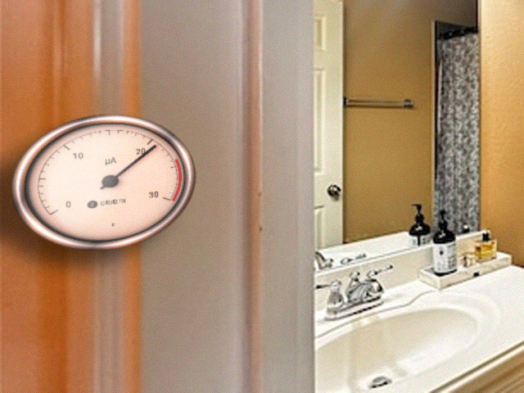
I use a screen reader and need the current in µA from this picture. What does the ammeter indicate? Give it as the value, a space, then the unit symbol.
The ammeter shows 21 µA
